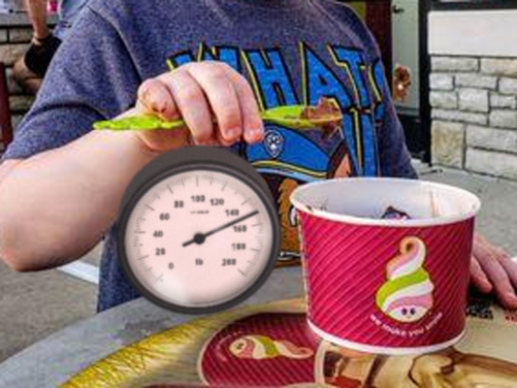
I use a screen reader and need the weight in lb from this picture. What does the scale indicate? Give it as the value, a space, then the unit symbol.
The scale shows 150 lb
